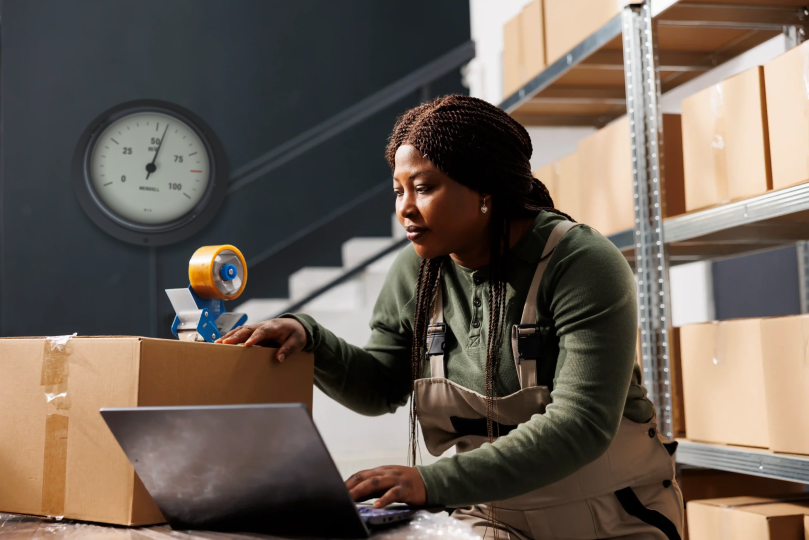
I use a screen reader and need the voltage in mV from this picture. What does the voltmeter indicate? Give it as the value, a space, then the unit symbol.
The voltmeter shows 55 mV
